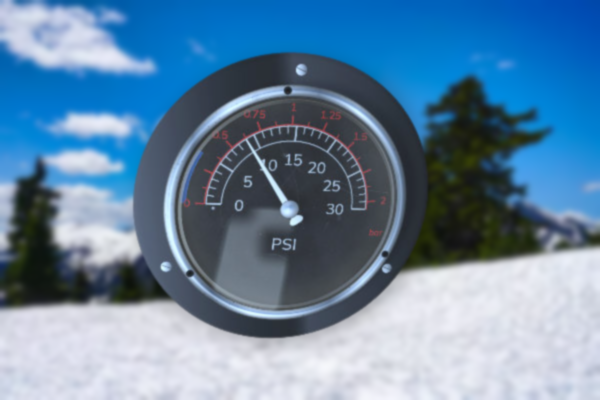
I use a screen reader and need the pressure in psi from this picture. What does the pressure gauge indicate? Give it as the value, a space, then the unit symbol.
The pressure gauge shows 9 psi
